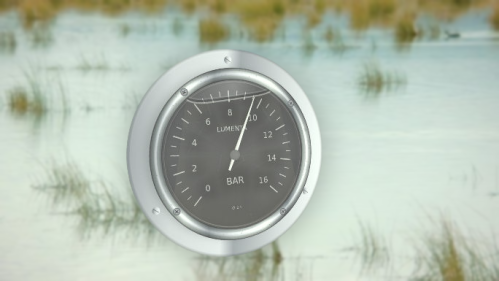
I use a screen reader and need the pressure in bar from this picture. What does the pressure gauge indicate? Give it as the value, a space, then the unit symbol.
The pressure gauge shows 9.5 bar
